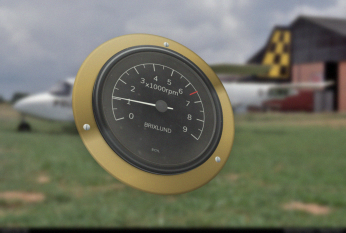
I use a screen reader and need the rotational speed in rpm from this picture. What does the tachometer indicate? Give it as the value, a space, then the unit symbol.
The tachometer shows 1000 rpm
